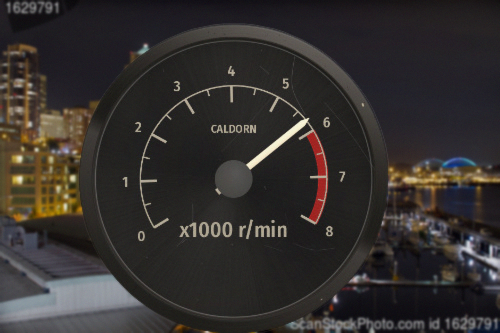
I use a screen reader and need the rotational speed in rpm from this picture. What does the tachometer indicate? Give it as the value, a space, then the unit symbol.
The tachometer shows 5750 rpm
